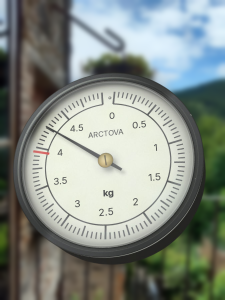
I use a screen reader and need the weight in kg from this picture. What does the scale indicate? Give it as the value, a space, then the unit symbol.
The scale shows 4.25 kg
